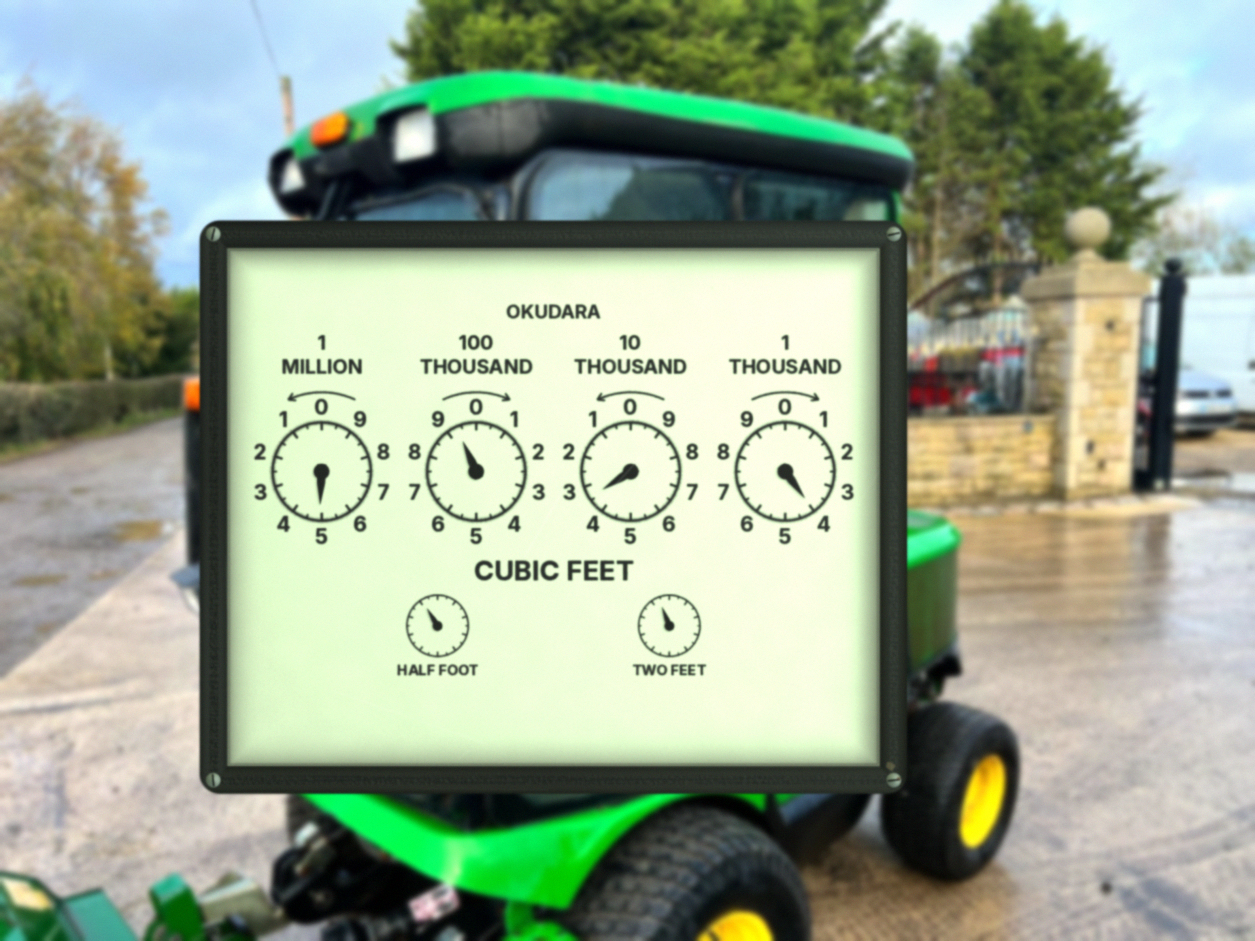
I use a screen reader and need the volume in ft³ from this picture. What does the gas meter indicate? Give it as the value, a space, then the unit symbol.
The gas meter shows 493400 ft³
